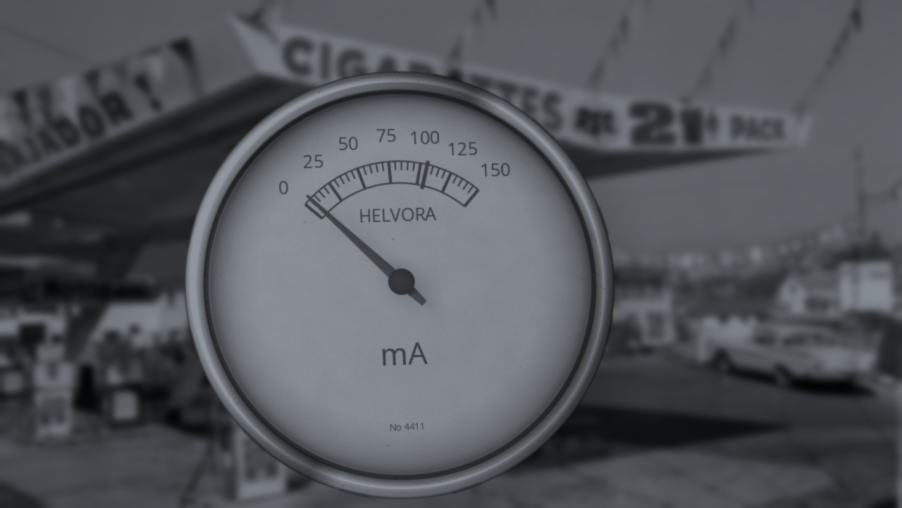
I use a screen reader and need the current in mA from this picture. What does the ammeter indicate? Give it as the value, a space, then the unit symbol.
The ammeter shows 5 mA
